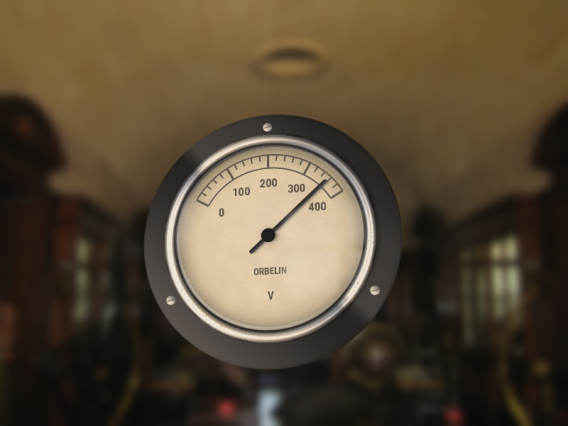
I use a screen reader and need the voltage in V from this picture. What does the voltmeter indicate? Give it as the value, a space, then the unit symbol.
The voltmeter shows 360 V
